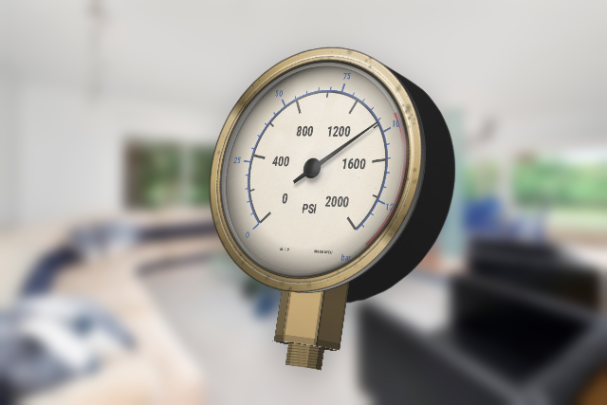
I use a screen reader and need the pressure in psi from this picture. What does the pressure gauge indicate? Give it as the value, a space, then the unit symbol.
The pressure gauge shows 1400 psi
